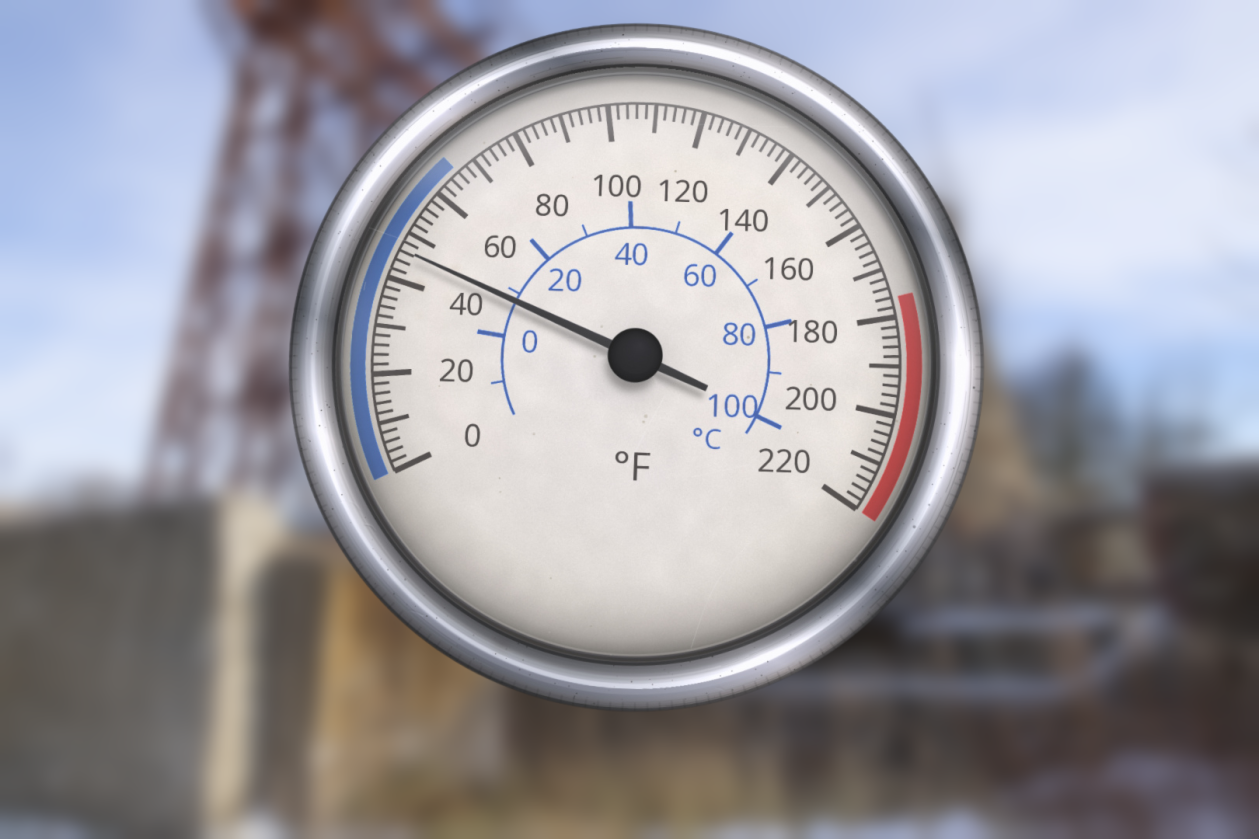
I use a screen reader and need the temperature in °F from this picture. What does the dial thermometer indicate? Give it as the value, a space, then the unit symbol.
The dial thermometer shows 46 °F
